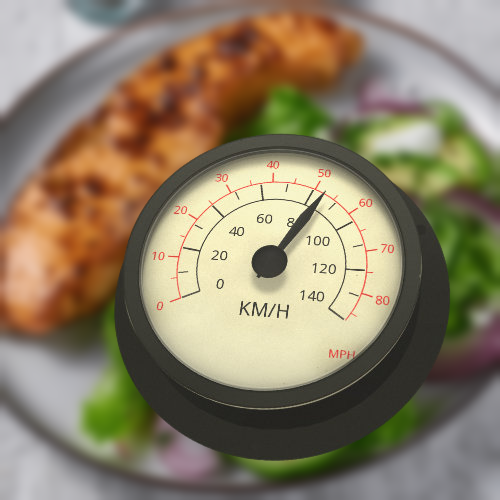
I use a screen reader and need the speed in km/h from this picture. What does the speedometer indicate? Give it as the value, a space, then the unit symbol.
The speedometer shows 85 km/h
